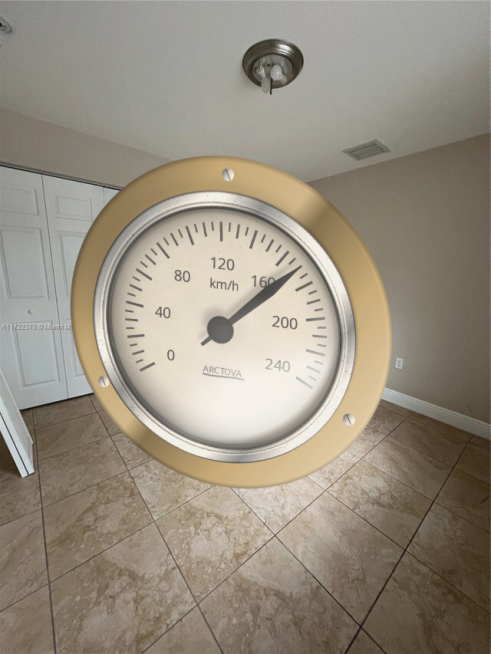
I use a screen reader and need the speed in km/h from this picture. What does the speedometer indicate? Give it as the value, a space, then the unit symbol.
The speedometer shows 170 km/h
